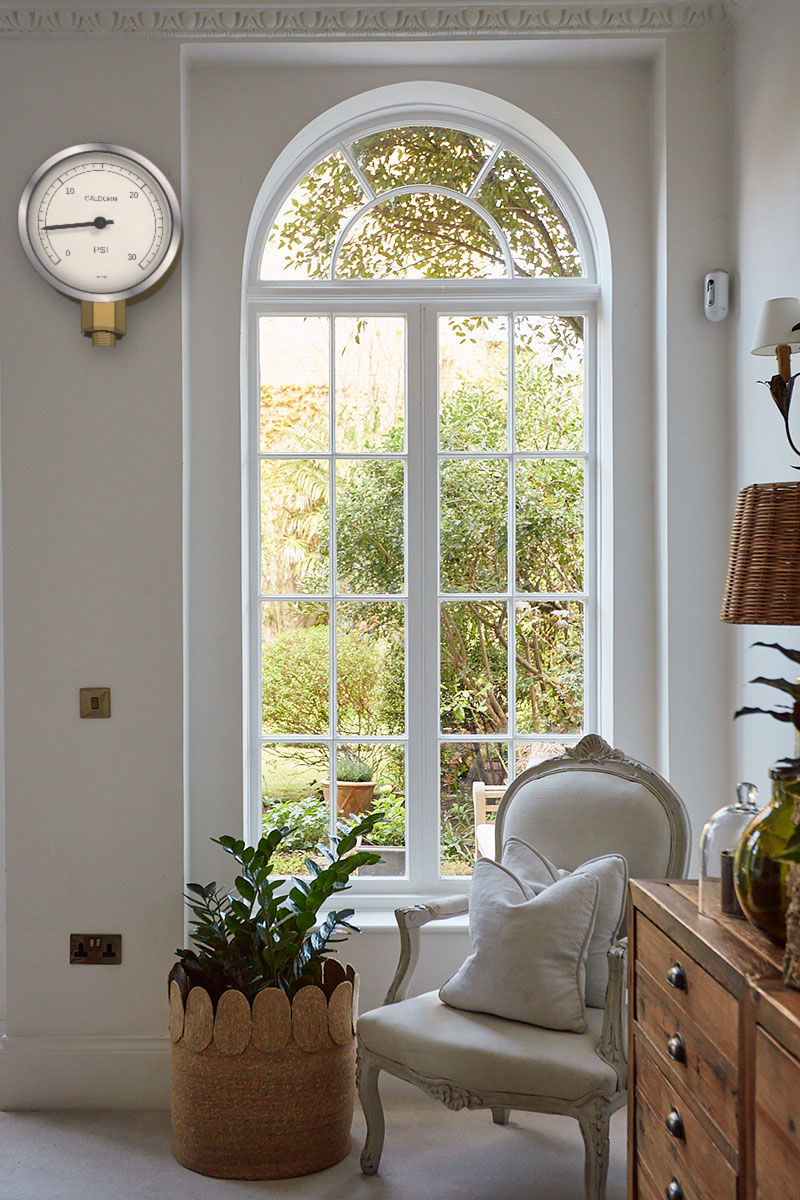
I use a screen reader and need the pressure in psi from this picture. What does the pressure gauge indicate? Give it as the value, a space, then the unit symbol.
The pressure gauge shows 4 psi
